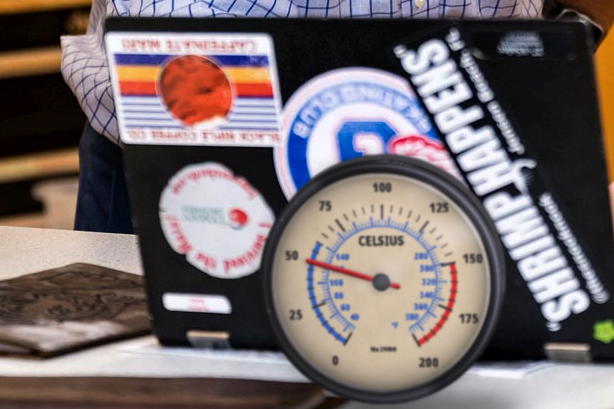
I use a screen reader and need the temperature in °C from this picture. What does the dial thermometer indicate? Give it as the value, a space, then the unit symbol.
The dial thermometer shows 50 °C
